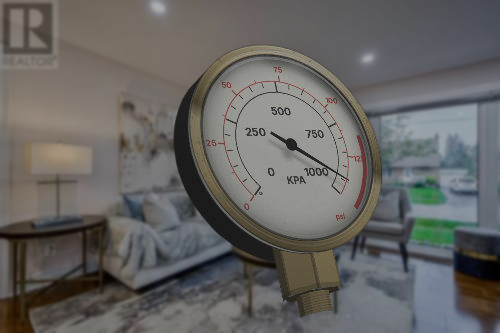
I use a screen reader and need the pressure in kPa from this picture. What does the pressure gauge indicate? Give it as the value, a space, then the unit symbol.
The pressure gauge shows 950 kPa
